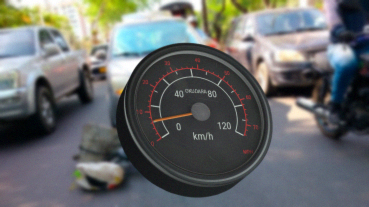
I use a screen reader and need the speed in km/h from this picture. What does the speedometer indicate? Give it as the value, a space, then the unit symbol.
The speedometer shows 10 km/h
